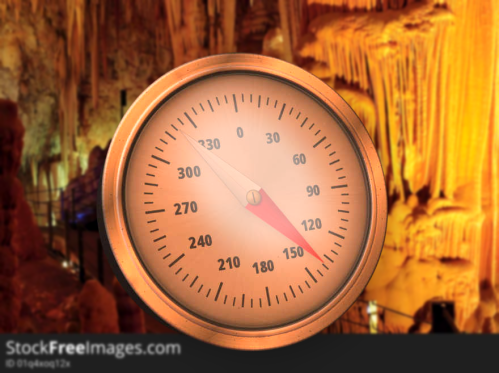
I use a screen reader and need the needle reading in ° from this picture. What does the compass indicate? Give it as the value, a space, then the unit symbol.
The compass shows 140 °
